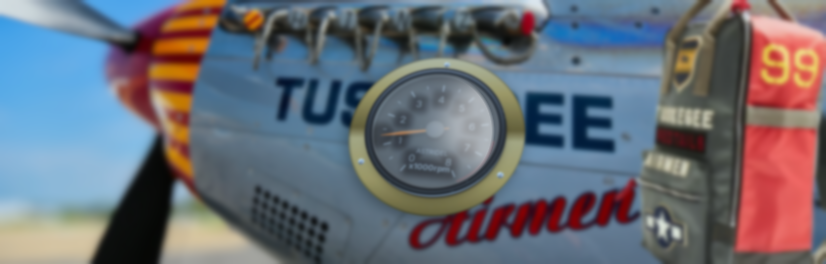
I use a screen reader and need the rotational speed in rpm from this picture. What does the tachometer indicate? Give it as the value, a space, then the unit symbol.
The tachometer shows 1250 rpm
